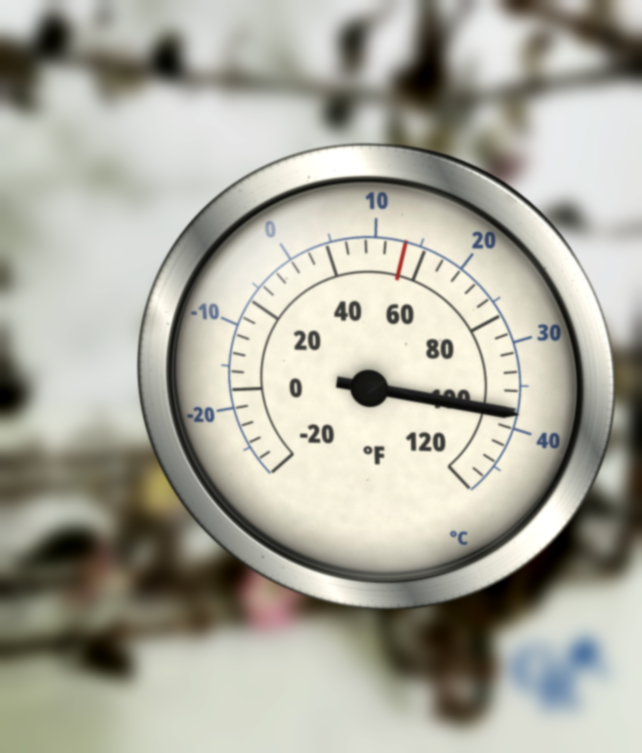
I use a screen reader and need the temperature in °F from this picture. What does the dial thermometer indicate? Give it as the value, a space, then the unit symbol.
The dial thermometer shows 100 °F
